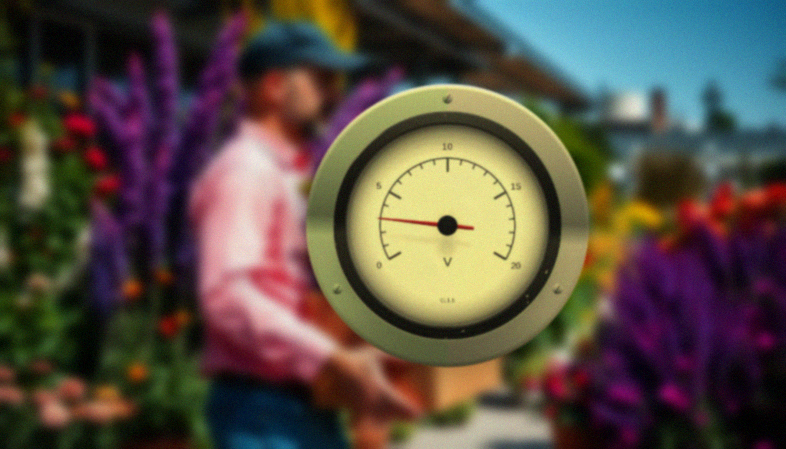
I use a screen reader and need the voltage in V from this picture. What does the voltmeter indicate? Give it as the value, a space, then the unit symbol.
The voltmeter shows 3 V
